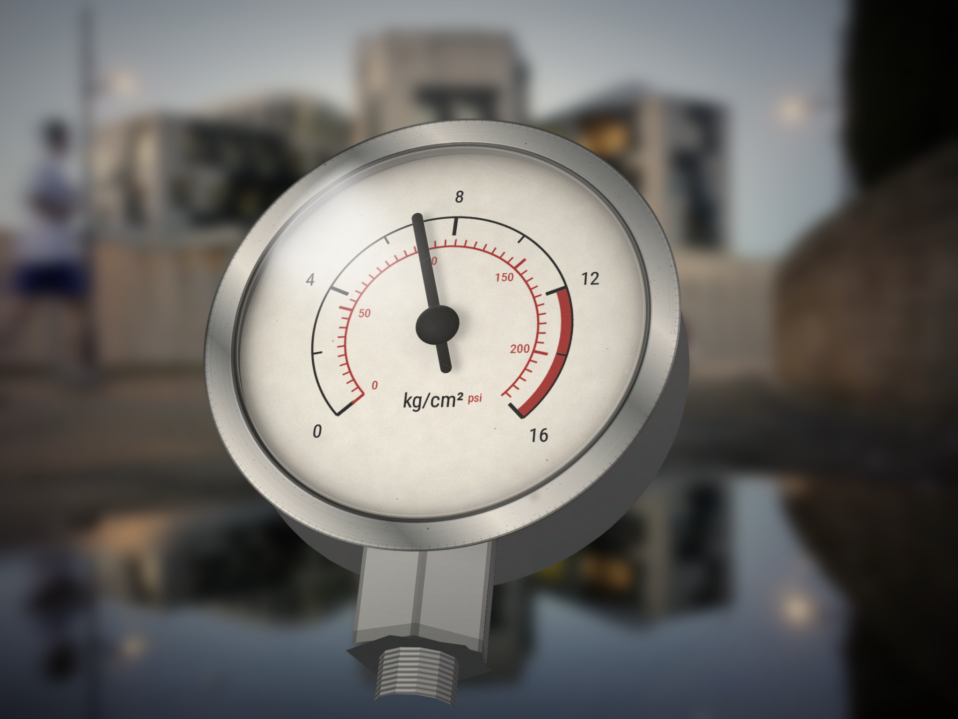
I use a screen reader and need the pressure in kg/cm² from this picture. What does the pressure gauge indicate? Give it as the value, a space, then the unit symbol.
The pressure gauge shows 7 kg/cm²
